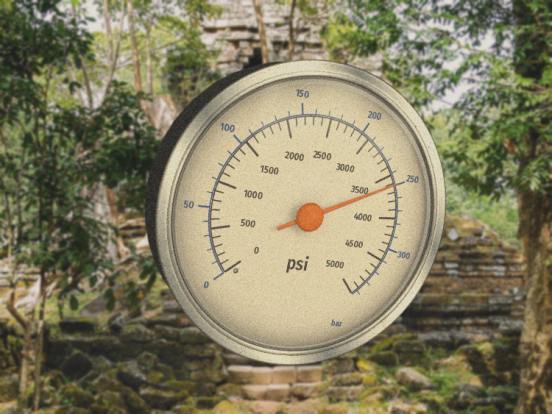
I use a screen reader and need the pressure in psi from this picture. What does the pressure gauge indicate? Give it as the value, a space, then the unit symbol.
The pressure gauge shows 3600 psi
